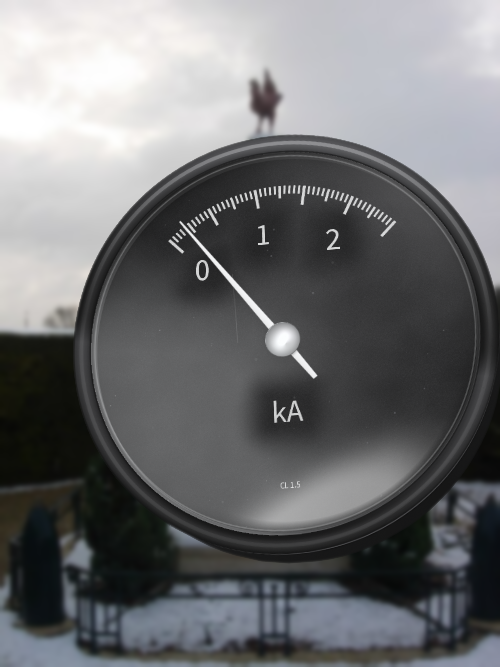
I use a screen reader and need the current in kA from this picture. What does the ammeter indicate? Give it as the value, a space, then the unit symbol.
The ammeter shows 0.2 kA
